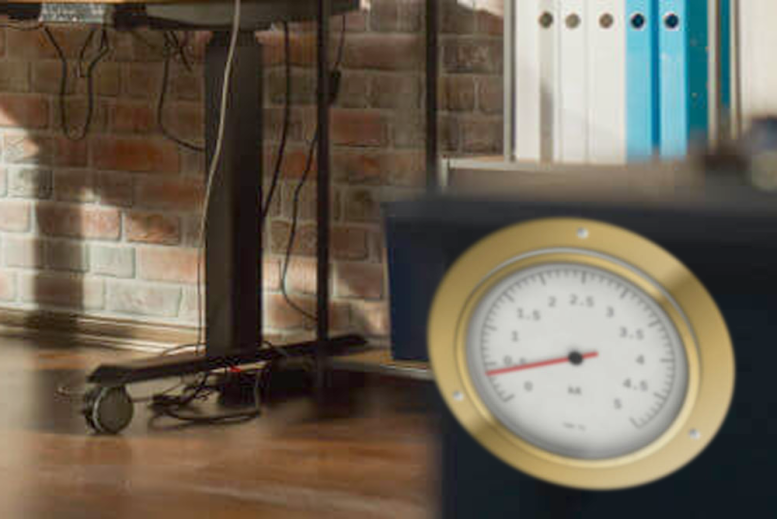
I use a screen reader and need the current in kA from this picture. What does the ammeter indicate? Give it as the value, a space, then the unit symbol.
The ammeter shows 0.4 kA
